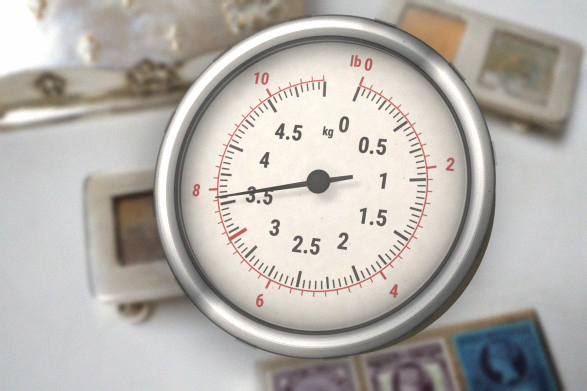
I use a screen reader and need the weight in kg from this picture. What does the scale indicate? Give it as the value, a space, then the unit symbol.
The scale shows 3.55 kg
